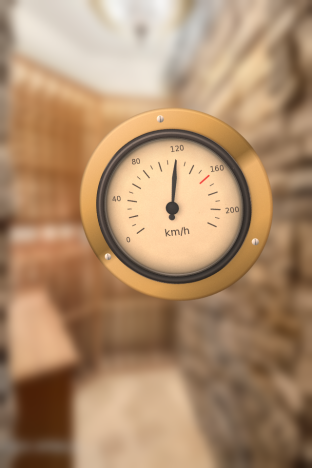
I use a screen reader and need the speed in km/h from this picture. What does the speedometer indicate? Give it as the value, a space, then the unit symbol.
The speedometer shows 120 km/h
